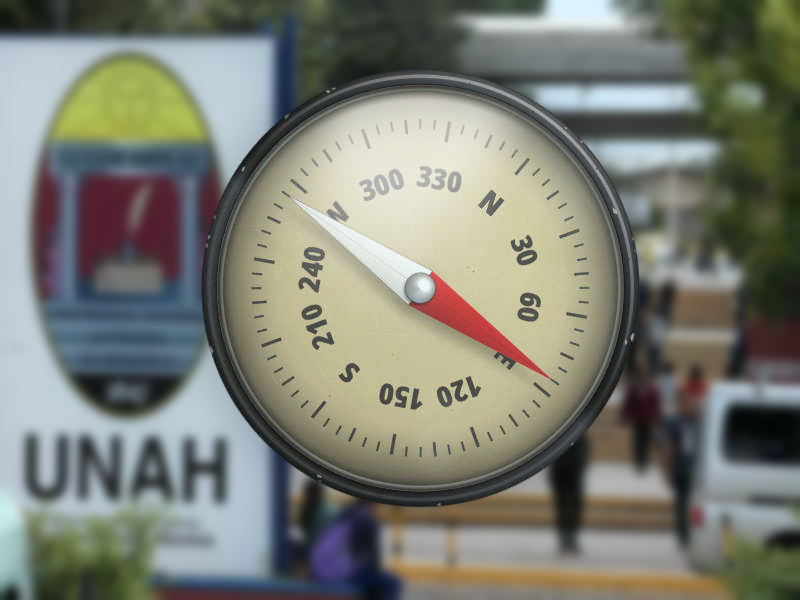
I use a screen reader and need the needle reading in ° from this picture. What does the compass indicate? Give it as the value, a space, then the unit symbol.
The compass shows 85 °
